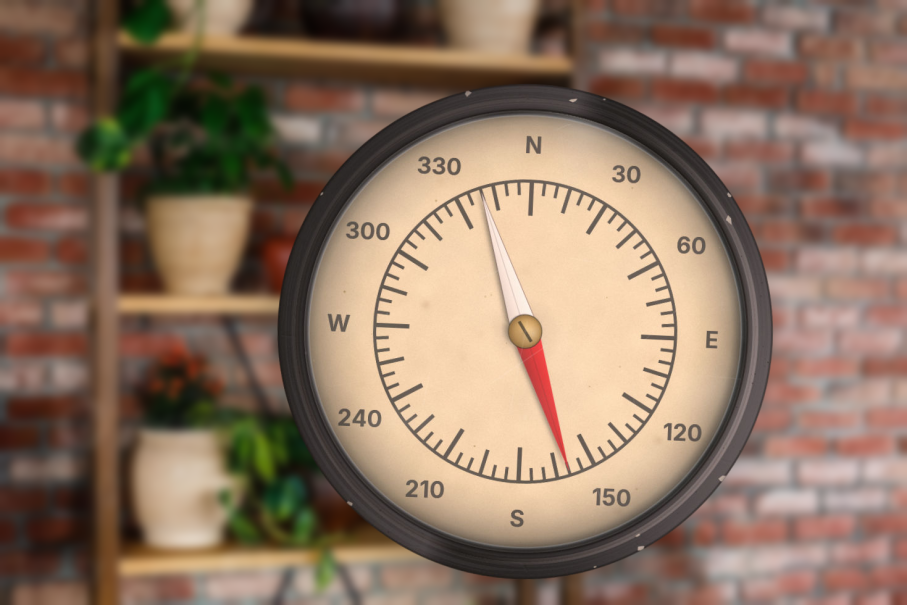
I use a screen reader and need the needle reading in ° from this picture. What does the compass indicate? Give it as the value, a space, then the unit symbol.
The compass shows 160 °
